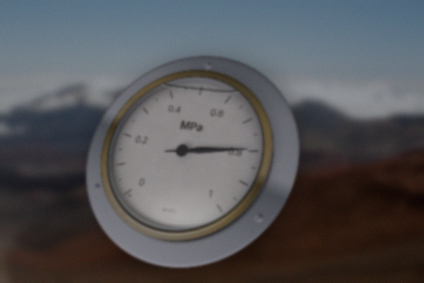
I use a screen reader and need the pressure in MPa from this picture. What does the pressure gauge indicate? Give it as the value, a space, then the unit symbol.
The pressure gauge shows 0.8 MPa
